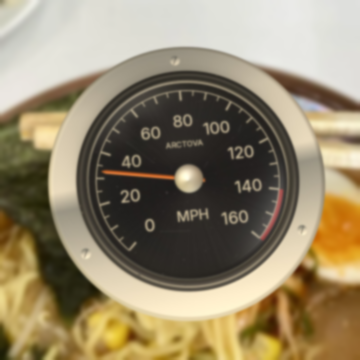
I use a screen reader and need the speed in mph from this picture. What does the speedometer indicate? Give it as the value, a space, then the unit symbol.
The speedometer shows 32.5 mph
